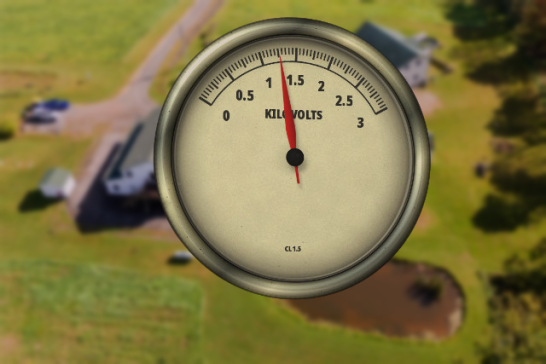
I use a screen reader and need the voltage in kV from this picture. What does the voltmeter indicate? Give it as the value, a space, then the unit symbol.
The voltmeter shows 1.25 kV
